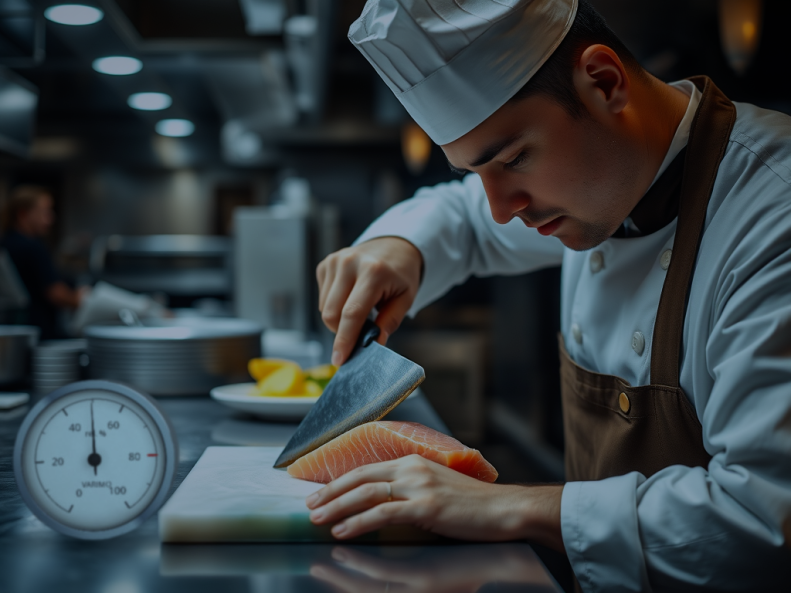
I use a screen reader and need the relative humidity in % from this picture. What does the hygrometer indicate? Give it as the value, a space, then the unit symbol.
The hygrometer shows 50 %
